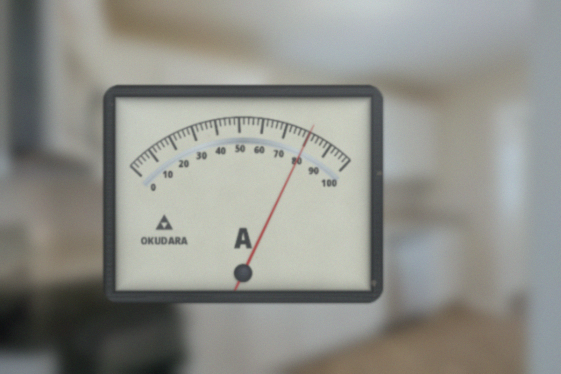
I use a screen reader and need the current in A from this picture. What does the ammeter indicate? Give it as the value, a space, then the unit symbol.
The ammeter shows 80 A
